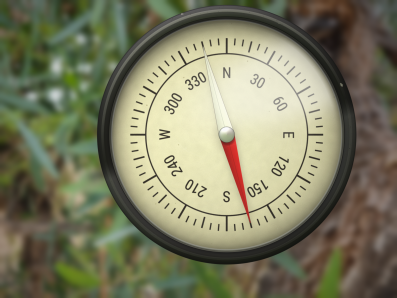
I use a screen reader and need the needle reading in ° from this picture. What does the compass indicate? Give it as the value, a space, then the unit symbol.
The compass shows 165 °
